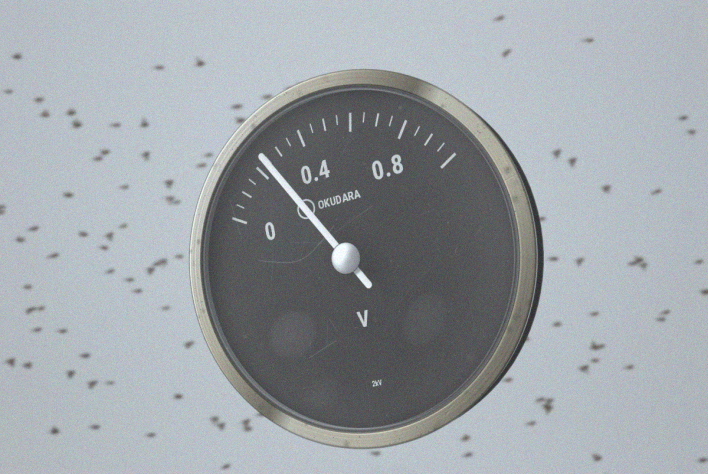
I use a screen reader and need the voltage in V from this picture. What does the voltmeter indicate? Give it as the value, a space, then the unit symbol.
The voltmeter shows 0.25 V
